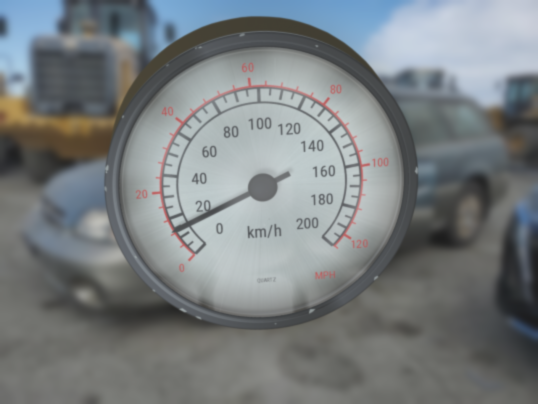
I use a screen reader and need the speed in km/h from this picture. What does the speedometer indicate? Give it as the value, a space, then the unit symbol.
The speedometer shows 15 km/h
